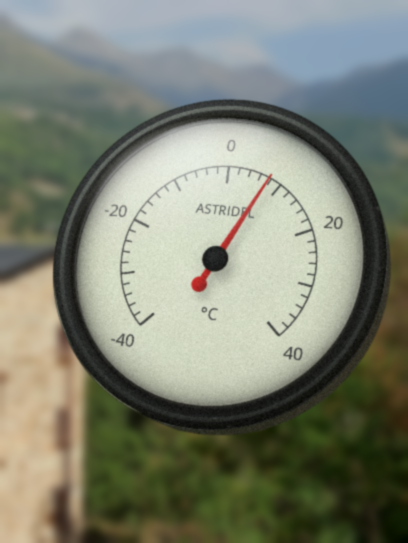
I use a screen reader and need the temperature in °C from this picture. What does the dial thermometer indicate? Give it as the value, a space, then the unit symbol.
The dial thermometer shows 8 °C
